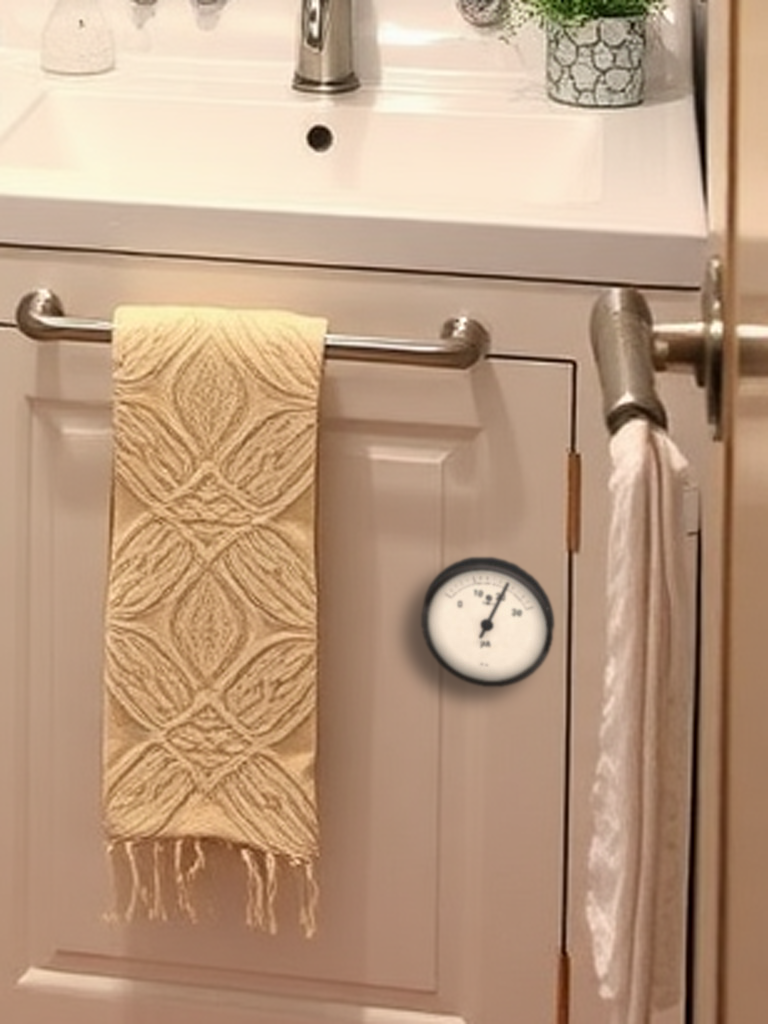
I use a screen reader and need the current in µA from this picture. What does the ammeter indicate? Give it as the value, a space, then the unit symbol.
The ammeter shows 20 µA
